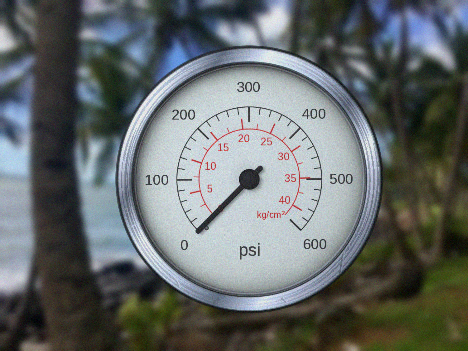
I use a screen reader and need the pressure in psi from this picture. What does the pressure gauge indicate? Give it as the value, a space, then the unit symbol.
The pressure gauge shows 0 psi
